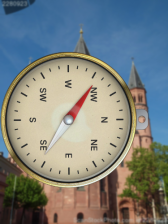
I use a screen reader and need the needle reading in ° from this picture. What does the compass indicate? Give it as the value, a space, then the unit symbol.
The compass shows 305 °
